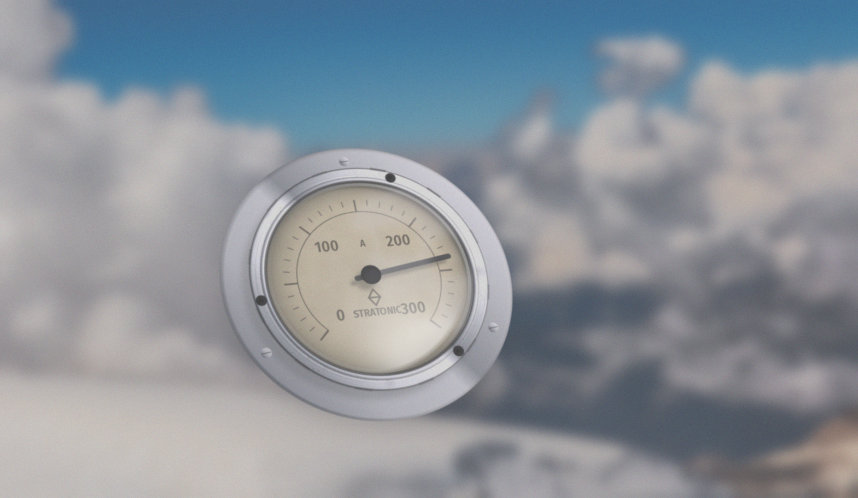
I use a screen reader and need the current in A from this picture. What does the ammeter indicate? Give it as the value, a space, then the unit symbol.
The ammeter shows 240 A
